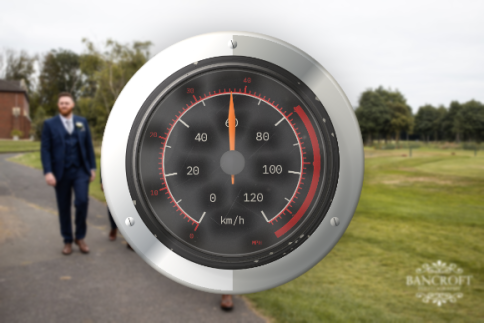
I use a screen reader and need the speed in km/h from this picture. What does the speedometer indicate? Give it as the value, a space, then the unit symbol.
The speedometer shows 60 km/h
